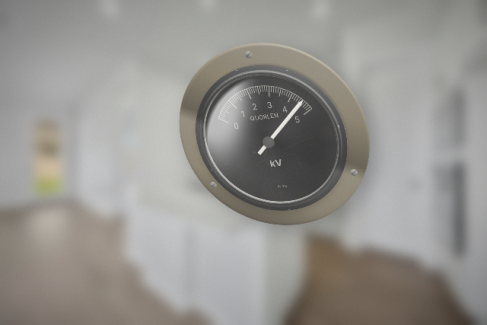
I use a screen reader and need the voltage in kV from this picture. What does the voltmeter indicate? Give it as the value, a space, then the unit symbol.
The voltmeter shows 4.5 kV
